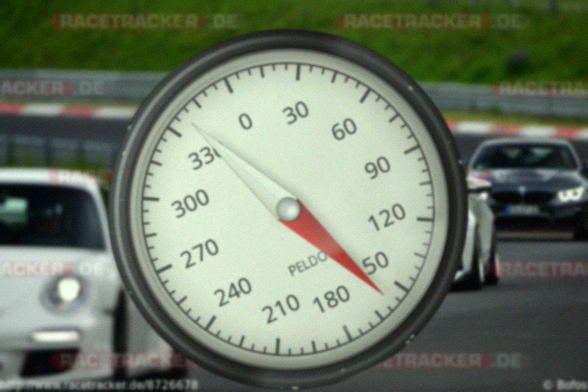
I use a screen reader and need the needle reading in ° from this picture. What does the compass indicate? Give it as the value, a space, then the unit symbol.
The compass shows 157.5 °
